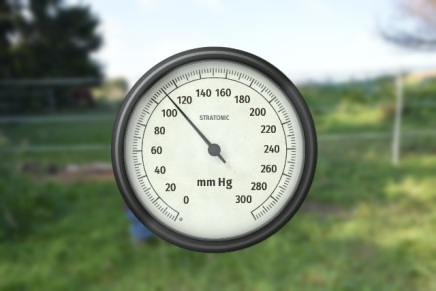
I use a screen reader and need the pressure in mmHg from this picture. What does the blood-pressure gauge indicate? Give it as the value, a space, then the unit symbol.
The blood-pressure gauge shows 110 mmHg
